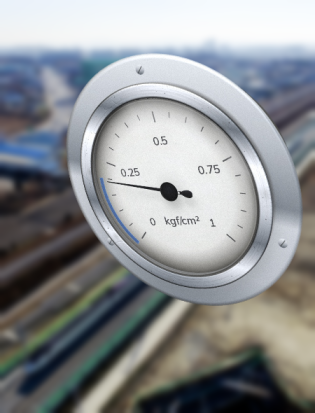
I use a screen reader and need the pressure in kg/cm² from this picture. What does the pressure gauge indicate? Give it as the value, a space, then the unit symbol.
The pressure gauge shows 0.2 kg/cm²
